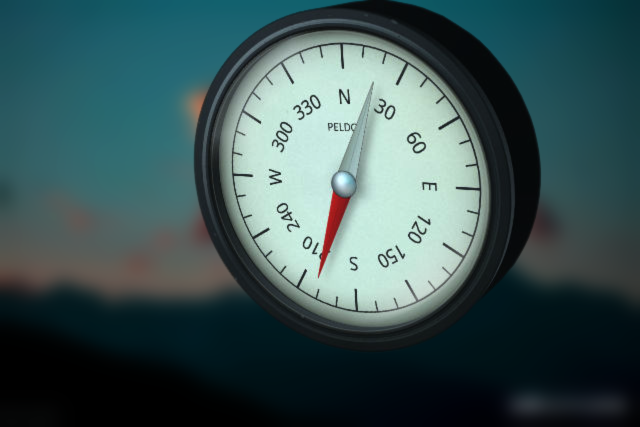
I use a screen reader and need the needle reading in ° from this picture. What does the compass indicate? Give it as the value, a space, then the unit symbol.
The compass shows 200 °
